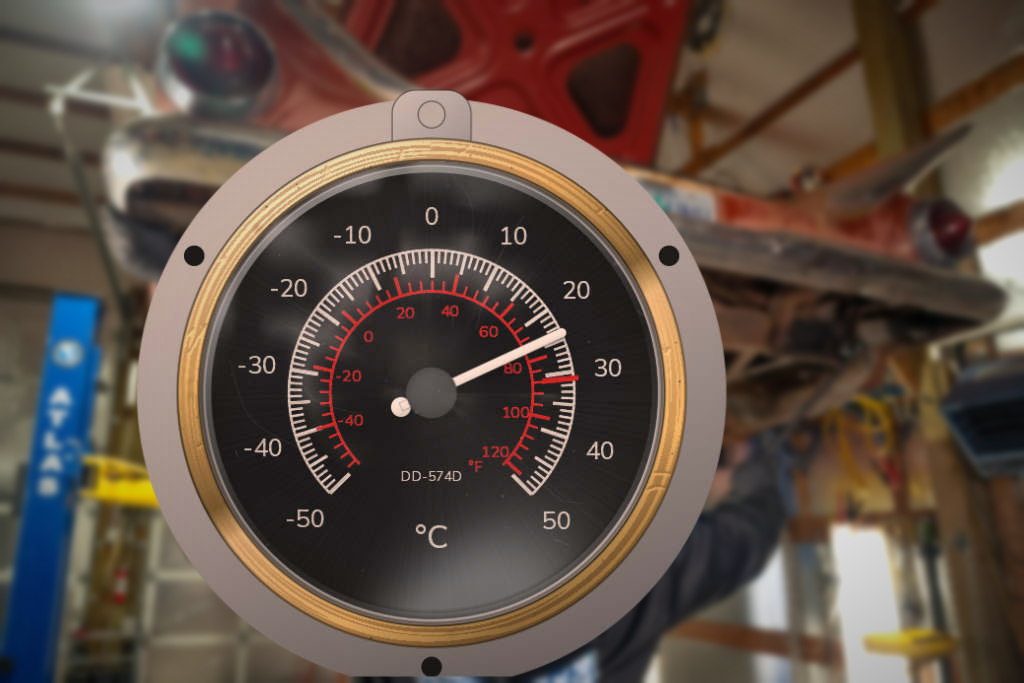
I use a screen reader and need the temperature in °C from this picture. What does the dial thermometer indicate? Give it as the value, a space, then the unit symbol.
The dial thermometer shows 24 °C
